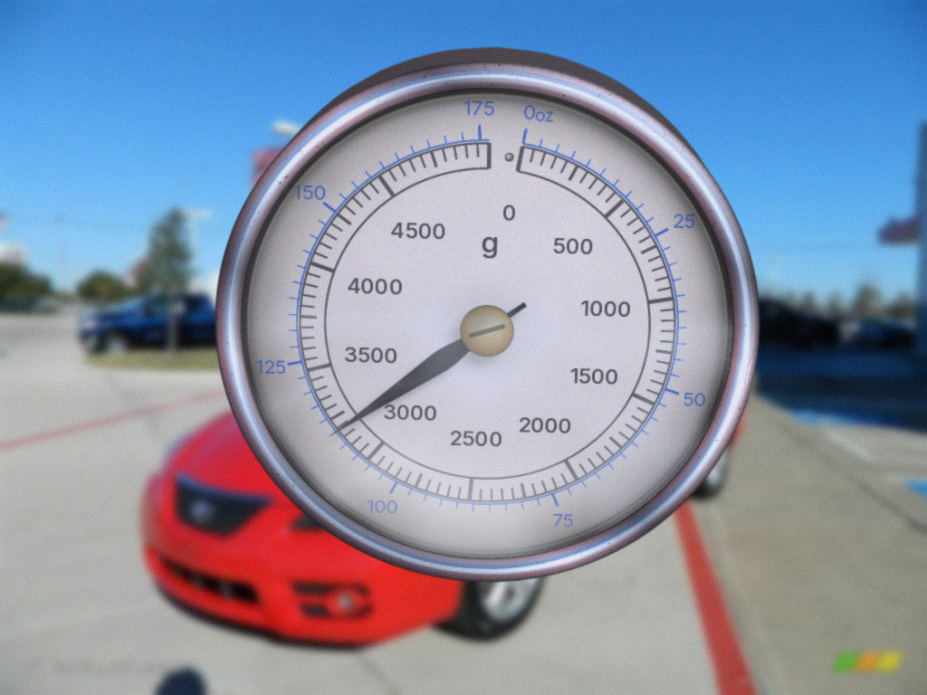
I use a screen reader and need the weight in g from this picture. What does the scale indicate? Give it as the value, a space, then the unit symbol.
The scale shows 3200 g
